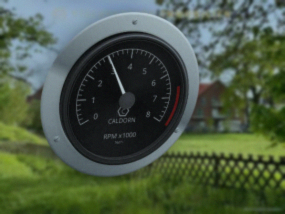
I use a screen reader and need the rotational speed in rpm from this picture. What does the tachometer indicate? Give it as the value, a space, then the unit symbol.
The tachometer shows 3000 rpm
